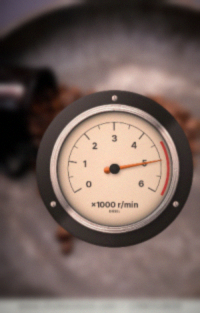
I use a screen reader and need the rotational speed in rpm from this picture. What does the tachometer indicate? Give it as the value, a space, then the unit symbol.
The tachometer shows 5000 rpm
